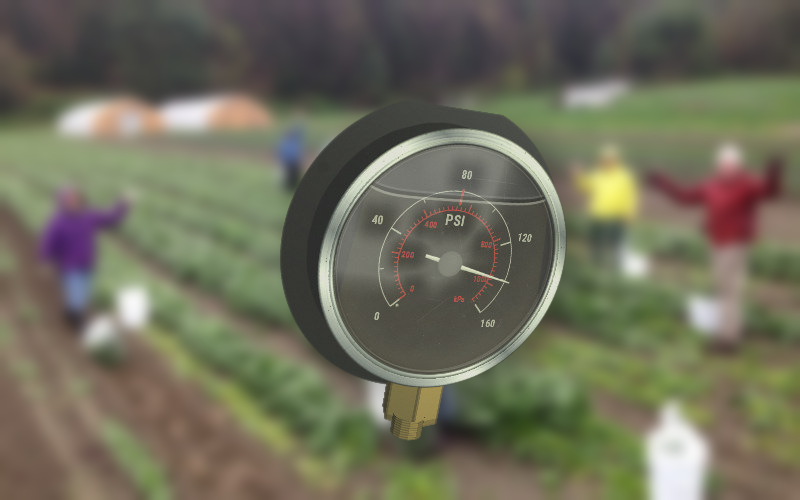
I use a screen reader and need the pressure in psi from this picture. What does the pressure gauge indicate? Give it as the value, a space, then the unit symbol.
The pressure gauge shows 140 psi
